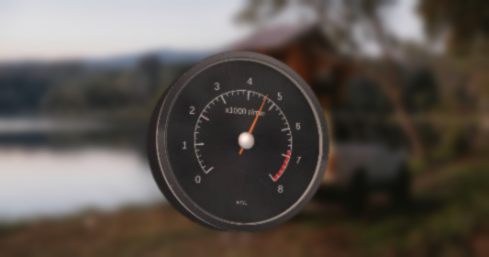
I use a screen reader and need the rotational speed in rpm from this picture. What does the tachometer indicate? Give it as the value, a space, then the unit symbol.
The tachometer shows 4600 rpm
